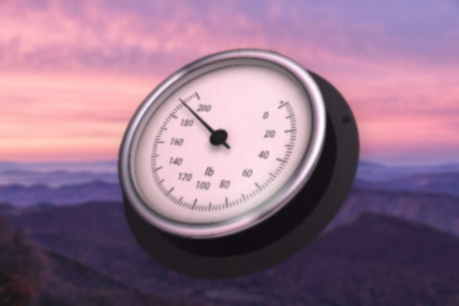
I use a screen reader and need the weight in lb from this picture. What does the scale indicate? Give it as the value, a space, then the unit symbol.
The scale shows 190 lb
